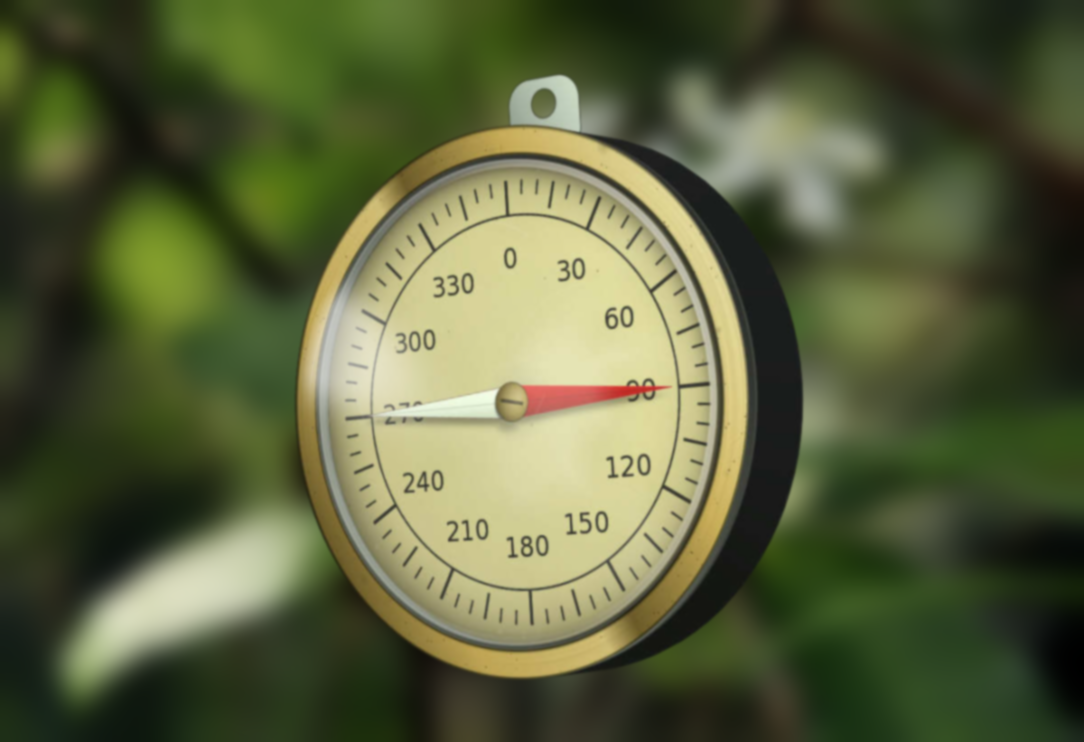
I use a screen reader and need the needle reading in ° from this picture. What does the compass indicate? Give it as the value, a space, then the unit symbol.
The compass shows 90 °
